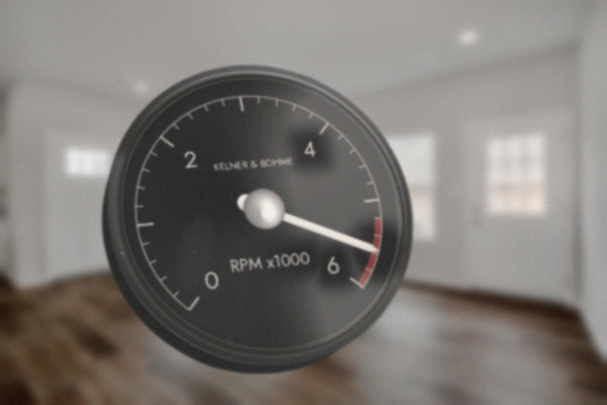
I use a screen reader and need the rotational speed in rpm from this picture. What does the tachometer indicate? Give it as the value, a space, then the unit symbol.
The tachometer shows 5600 rpm
